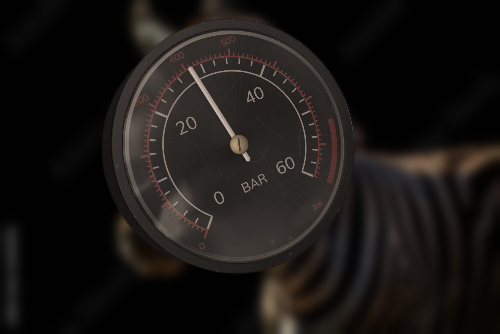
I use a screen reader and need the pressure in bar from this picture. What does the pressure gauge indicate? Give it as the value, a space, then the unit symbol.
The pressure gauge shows 28 bar
